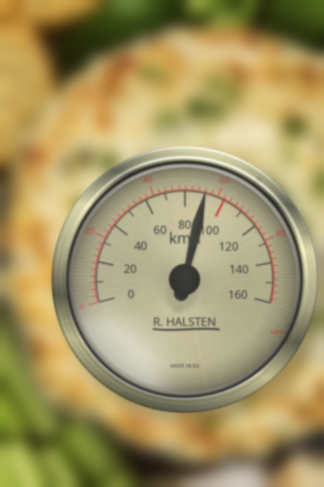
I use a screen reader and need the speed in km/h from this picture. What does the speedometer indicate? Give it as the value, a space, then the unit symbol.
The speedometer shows 90 km/h
